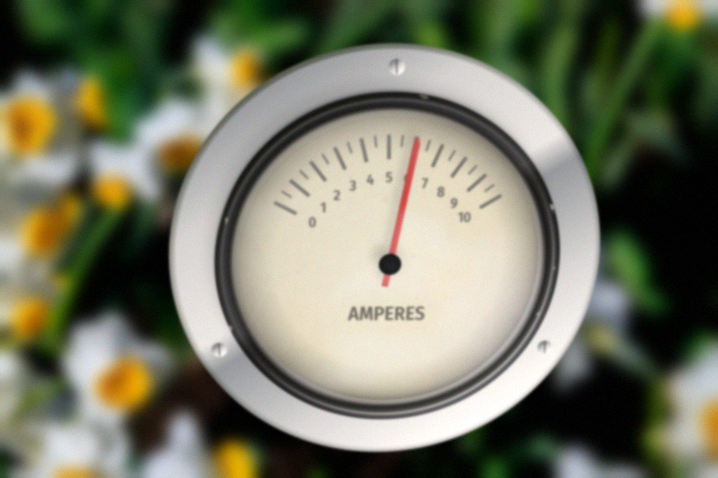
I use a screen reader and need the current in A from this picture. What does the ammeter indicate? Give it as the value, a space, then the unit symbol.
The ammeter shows 6 A
